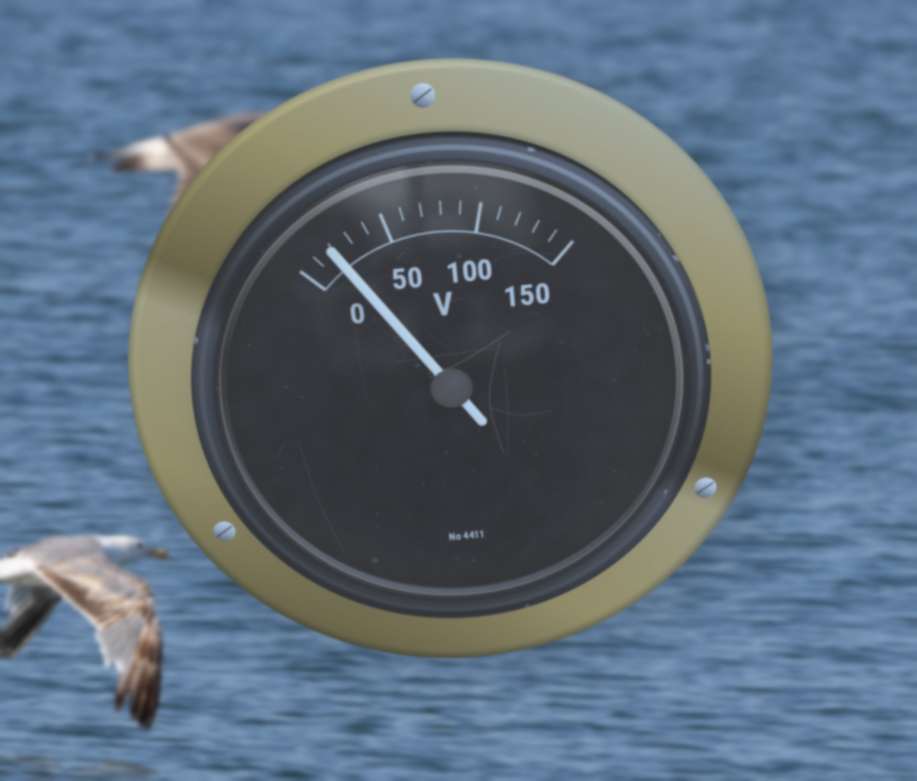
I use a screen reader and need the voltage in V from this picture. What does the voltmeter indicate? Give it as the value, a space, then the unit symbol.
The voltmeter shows 20 V
